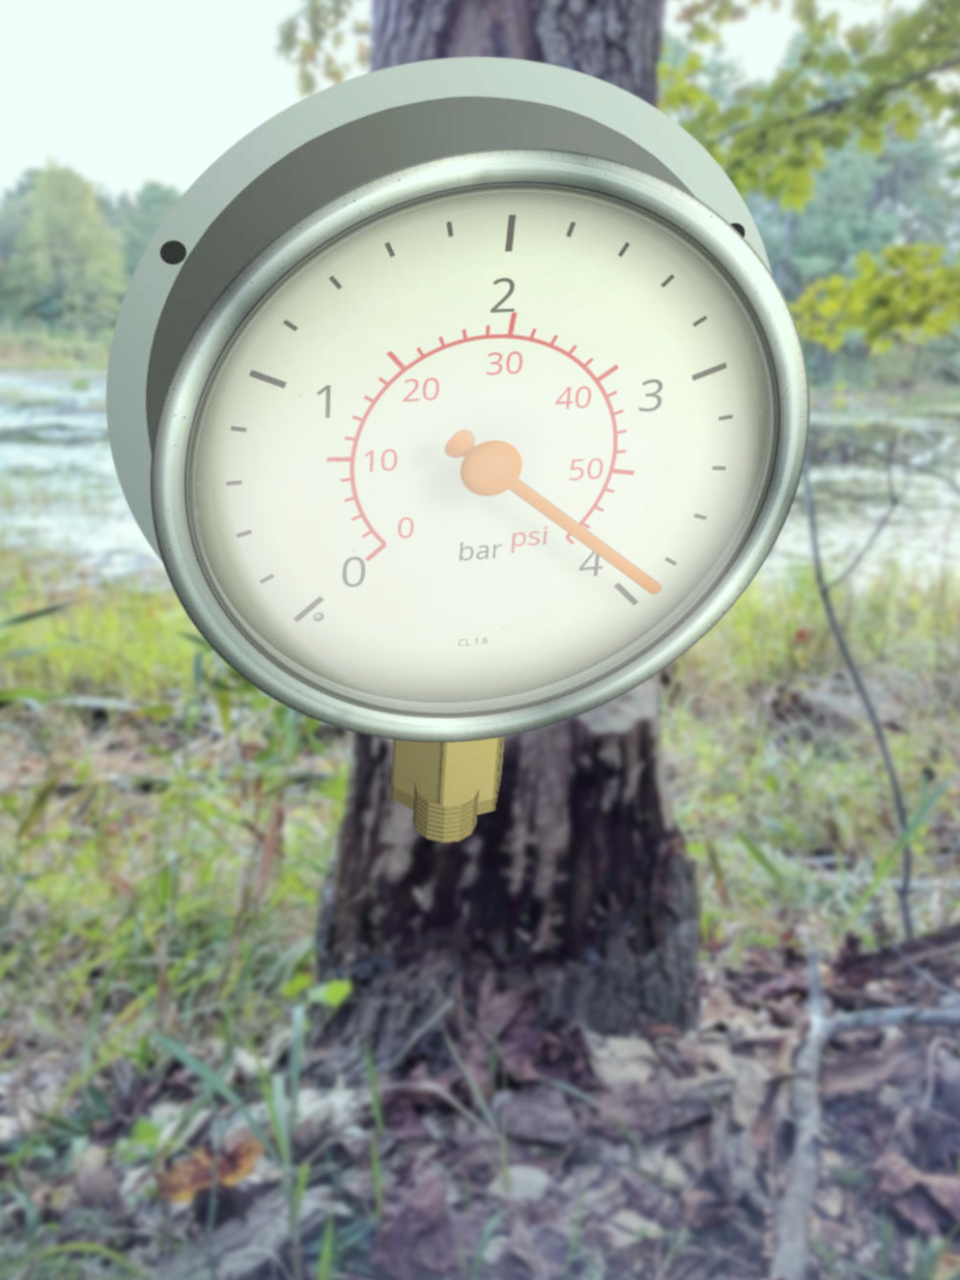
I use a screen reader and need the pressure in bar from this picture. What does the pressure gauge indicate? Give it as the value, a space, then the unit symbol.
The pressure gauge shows 3.9 bar
